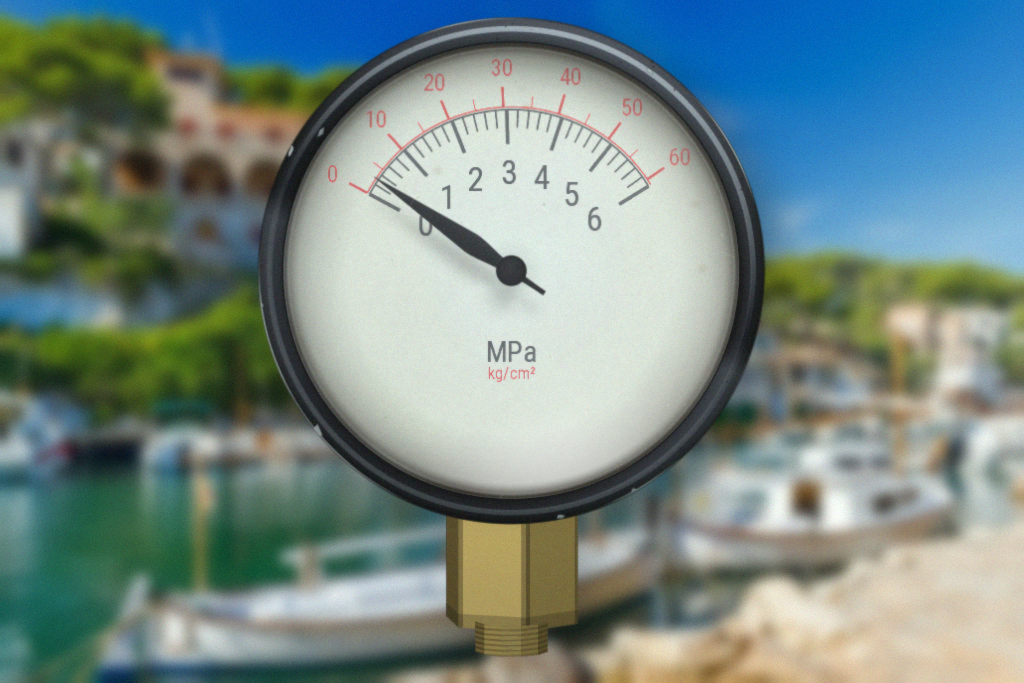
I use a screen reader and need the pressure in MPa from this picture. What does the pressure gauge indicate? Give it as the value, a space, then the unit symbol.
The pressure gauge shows 0.3 MPa
